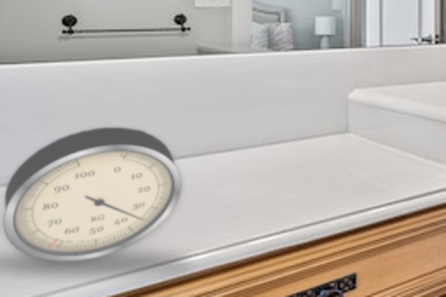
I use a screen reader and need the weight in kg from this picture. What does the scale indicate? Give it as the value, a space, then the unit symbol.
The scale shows 35 kg
